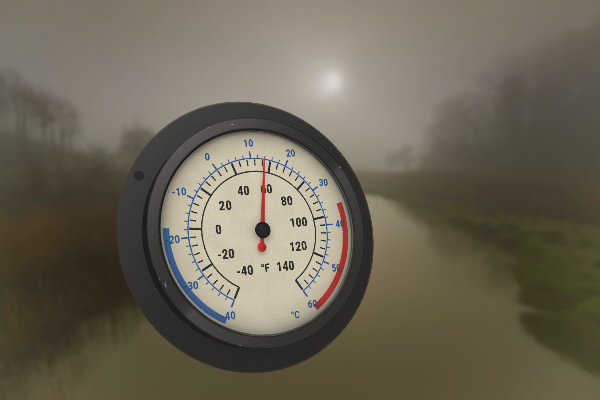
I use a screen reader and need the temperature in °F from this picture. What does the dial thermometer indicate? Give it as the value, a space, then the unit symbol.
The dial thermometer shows 56 °F
